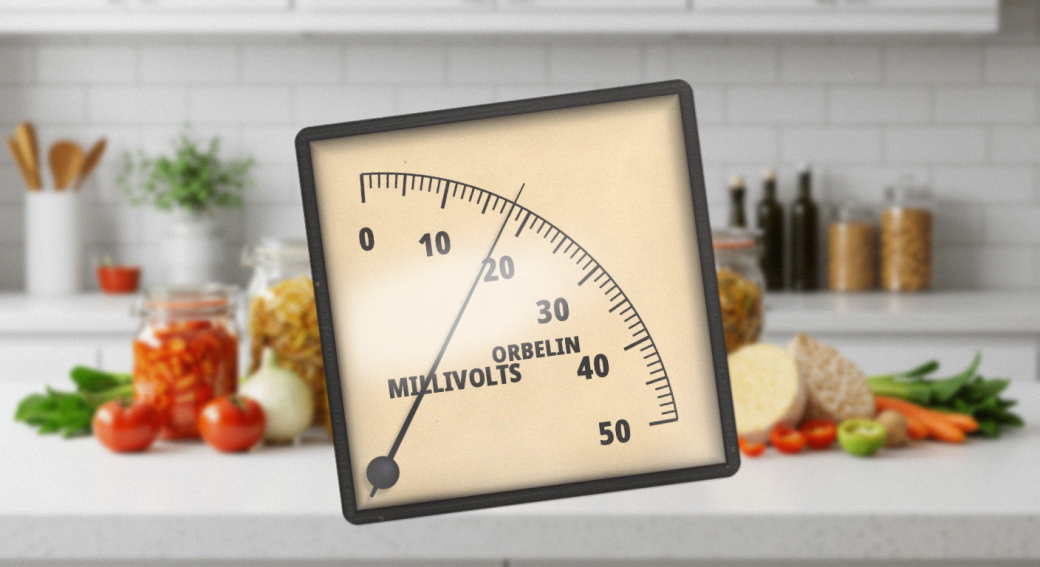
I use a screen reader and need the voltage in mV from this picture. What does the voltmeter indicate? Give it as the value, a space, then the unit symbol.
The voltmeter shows 18 mV
